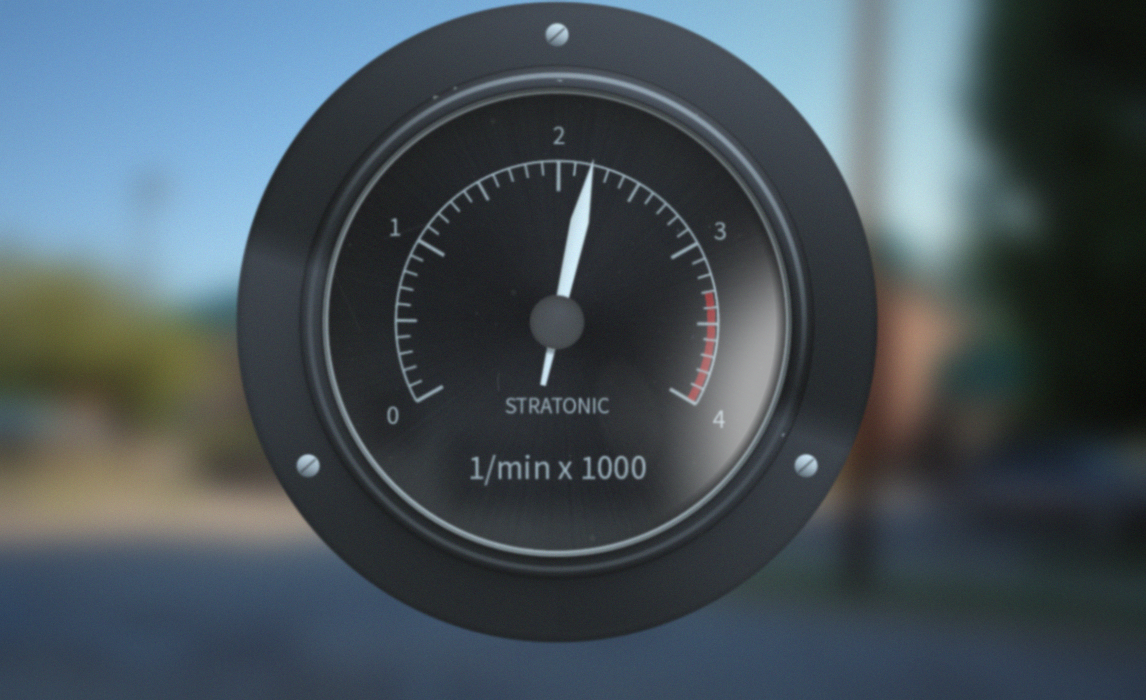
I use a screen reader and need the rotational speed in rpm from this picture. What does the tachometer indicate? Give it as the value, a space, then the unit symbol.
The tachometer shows 2200 rpm
